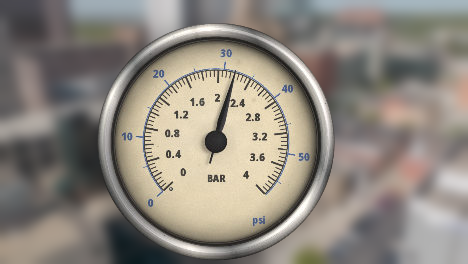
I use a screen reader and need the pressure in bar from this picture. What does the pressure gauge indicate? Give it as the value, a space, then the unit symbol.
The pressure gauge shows 2.2 bar
